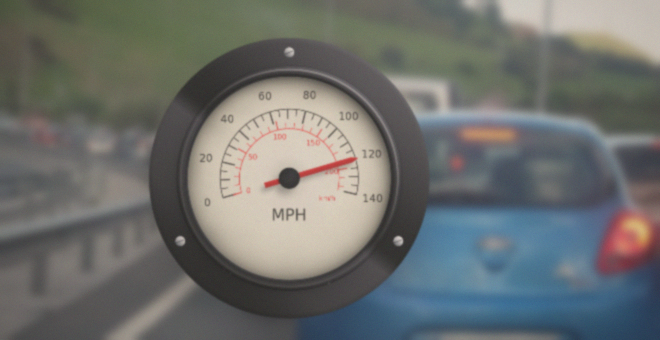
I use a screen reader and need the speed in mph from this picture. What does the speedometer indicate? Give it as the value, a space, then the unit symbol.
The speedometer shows 120 mph
